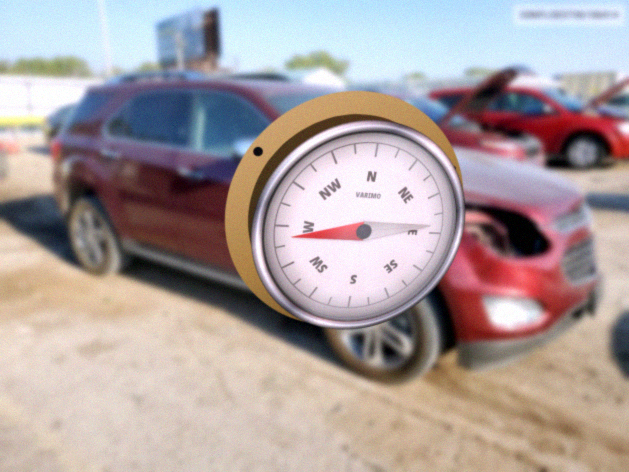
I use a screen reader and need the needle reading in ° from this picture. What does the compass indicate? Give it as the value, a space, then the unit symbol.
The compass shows 262.5 °
